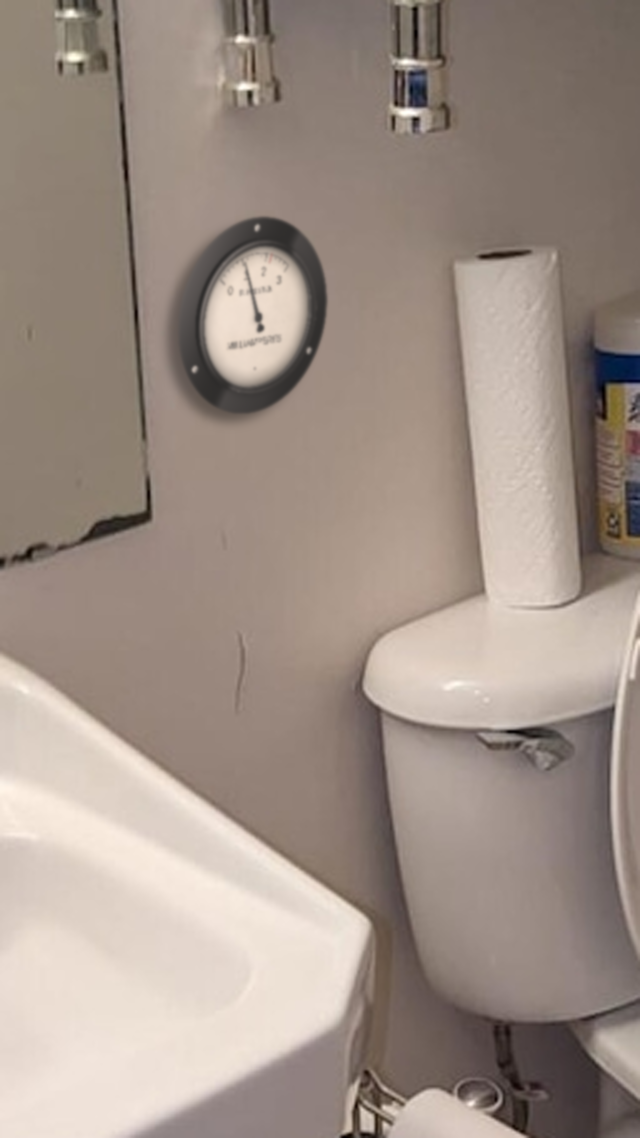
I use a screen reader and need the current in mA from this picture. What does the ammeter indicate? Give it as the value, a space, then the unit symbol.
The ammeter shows 1 mA
